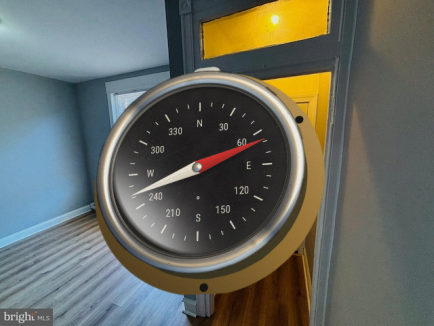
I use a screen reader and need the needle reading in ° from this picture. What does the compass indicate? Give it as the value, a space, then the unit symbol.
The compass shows 70 °
